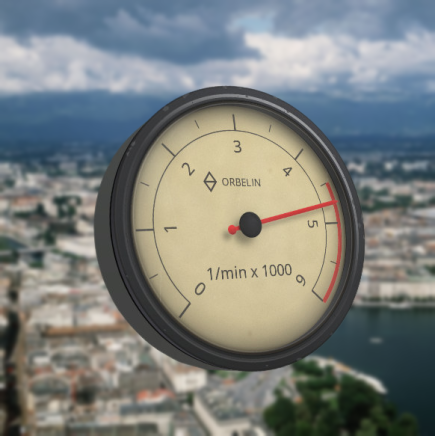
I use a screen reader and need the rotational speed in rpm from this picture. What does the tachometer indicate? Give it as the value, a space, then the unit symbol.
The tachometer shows 4750 rpm
